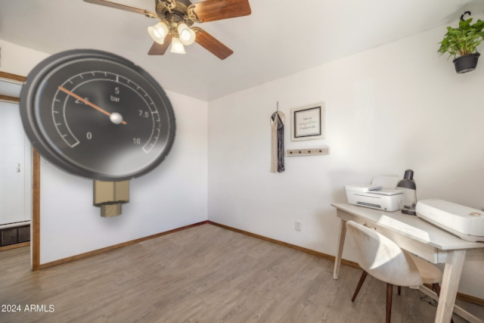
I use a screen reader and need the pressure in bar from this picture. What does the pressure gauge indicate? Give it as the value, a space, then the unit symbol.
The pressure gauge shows 2.5 bar
